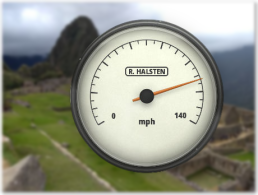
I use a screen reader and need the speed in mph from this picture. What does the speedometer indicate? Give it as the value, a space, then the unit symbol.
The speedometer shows 112.5 mph
